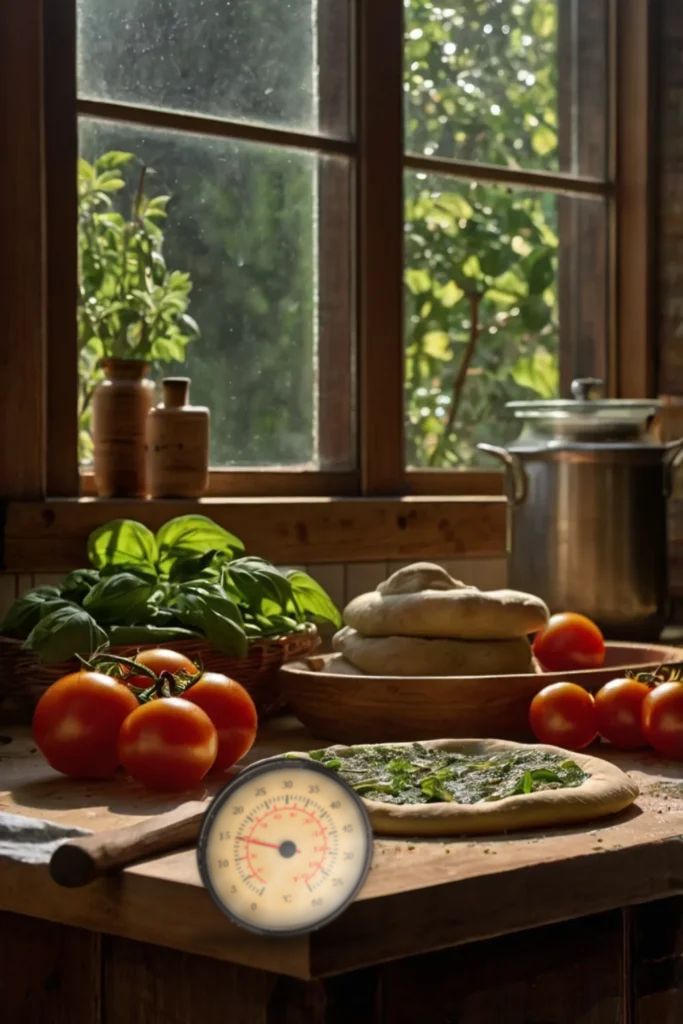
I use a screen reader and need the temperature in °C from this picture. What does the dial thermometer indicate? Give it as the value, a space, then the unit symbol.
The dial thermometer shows 15 °C
